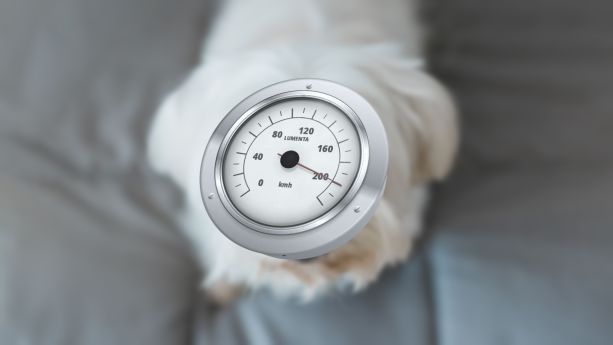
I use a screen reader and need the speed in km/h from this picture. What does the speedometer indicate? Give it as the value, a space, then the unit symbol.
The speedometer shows 200 km/h
